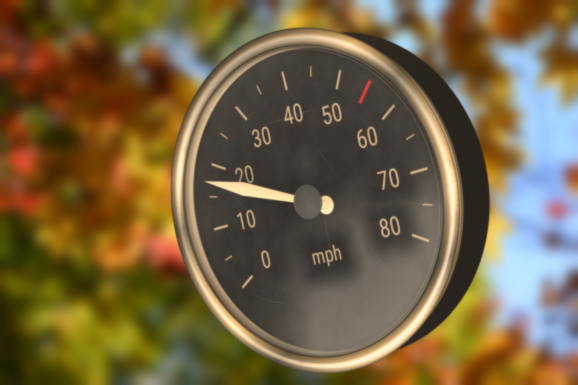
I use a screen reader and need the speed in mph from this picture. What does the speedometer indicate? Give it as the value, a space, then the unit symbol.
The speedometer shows 17.5 mph
